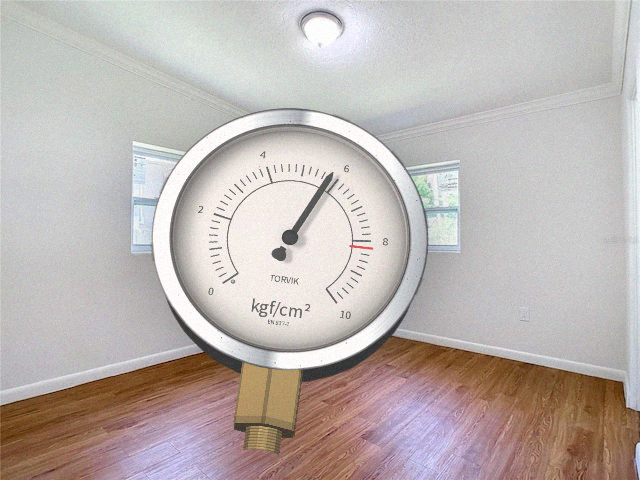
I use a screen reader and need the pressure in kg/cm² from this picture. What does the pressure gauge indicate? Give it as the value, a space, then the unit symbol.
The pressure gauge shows 5.8 kg/cm²
